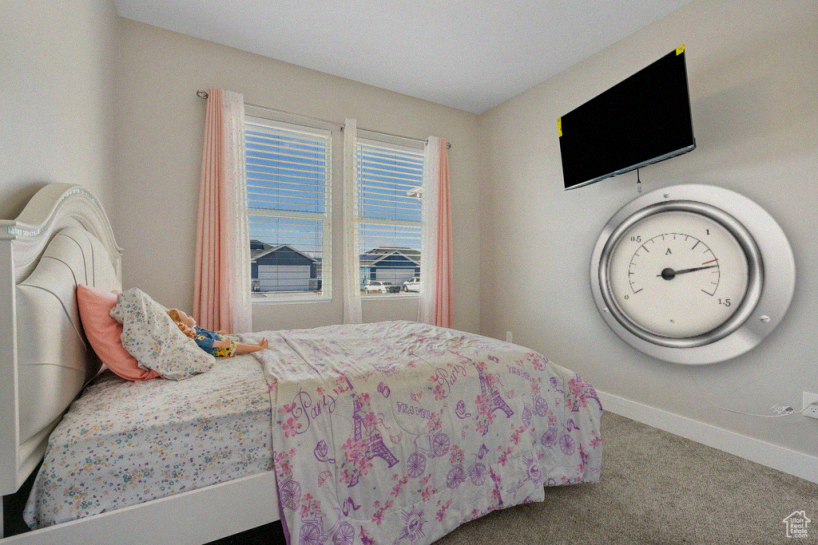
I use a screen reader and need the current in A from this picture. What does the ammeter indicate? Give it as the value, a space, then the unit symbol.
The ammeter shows 1.25 A
